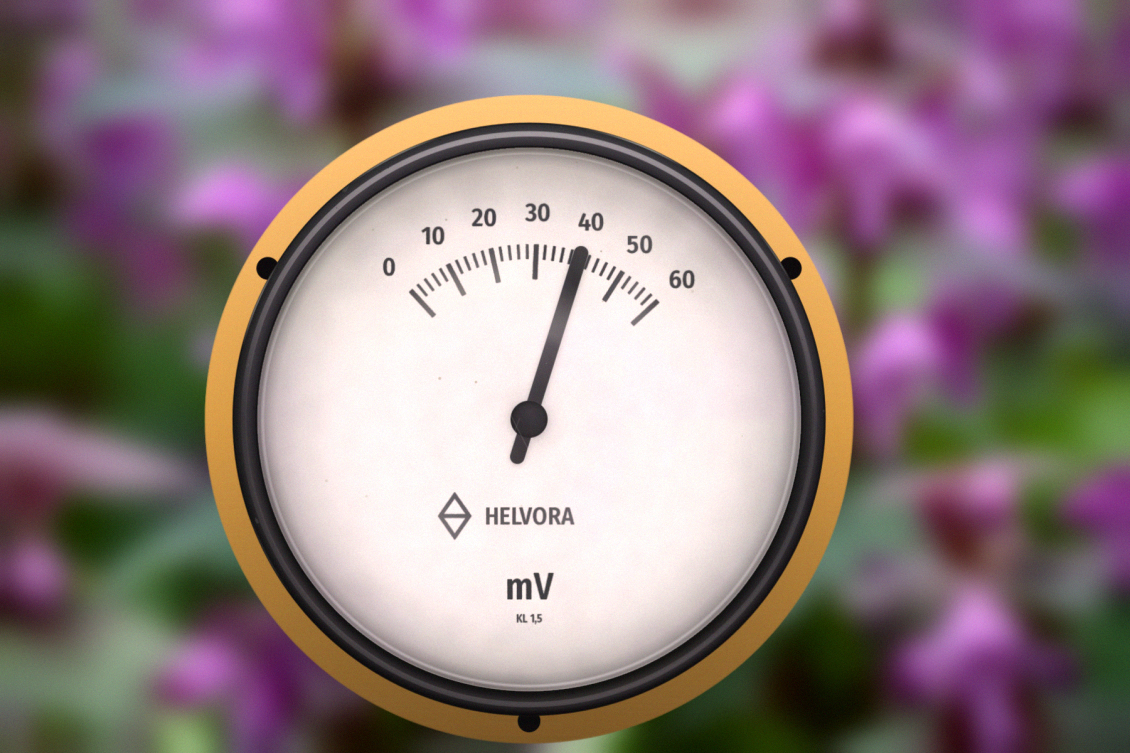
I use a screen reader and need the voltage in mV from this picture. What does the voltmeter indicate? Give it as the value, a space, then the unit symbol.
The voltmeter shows 40 mV
